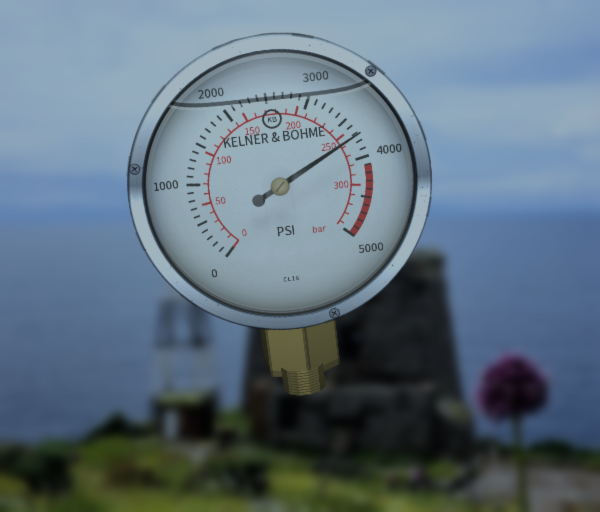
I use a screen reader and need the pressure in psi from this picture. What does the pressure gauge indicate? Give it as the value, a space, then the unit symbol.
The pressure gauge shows 3700 psi
